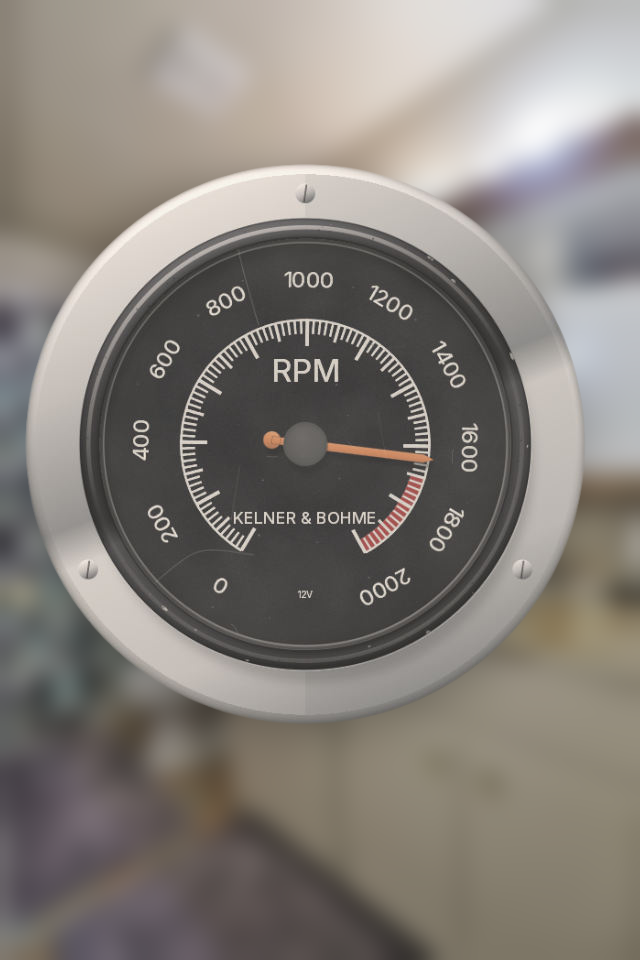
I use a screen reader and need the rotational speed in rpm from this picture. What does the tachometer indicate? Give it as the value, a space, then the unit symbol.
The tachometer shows 1640 rpm
